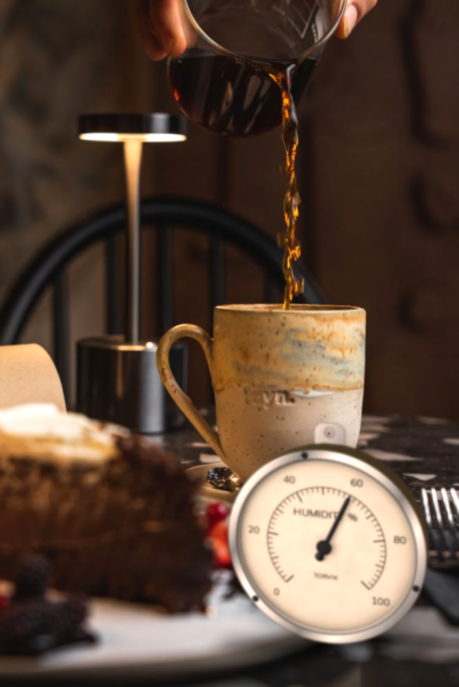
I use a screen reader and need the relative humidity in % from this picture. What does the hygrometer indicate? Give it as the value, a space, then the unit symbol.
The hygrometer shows 60 %
